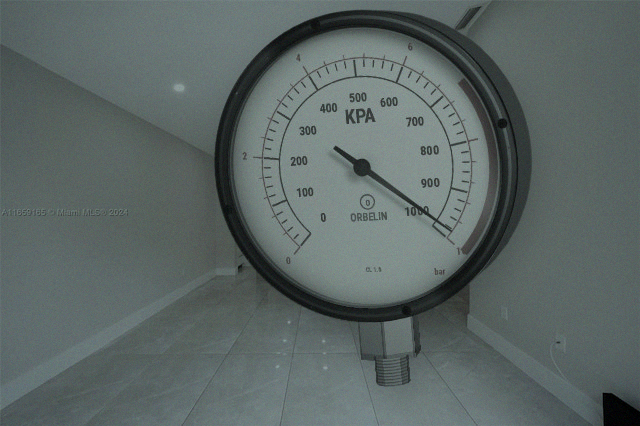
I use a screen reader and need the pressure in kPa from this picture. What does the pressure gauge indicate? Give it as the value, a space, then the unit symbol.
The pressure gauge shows 980 kPa
